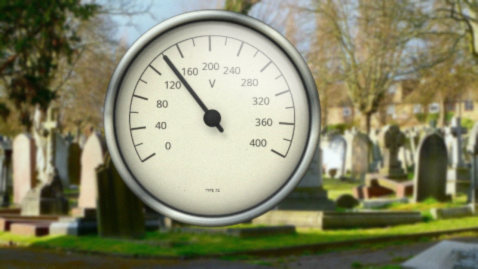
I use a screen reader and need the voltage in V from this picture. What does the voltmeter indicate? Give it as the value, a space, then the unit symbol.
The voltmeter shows 140 V
